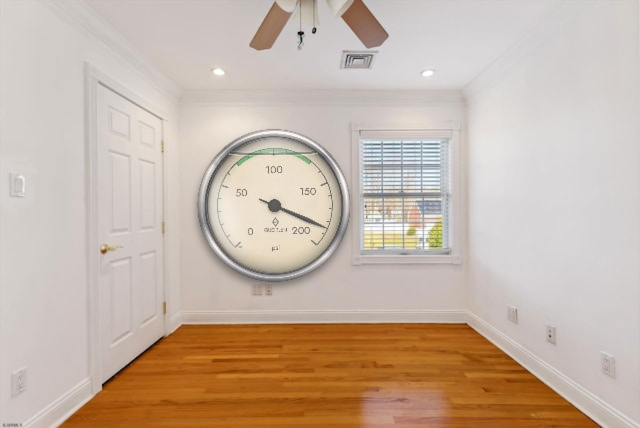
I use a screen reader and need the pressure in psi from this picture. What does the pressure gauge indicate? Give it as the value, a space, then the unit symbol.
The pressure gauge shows 185 psi
